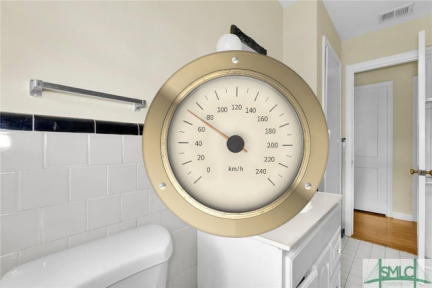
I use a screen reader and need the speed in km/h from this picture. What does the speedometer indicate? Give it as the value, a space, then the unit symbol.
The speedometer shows 70 km/h
